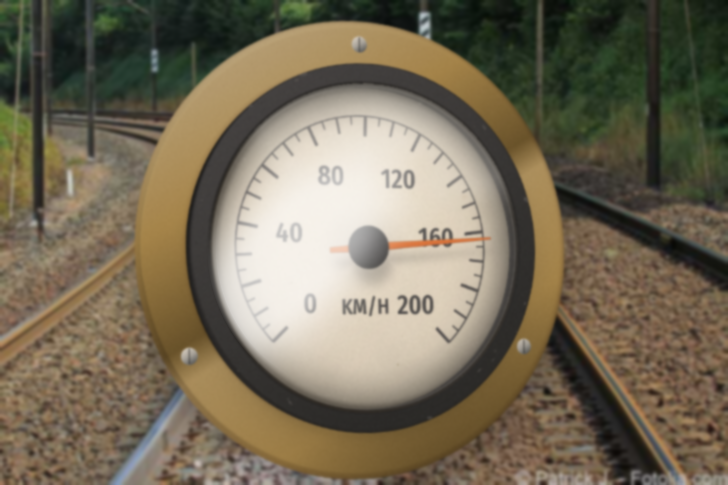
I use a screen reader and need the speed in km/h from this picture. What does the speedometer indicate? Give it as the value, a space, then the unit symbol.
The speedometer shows 162.5 km/h
